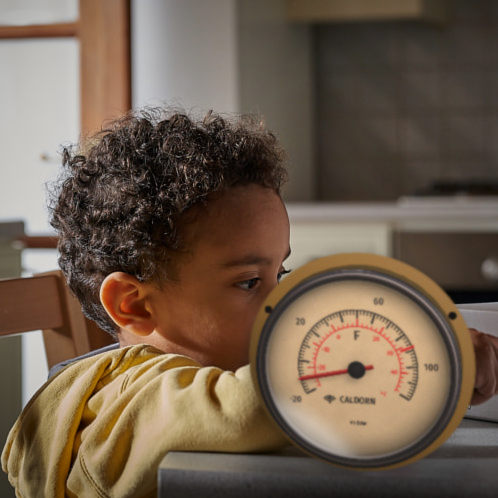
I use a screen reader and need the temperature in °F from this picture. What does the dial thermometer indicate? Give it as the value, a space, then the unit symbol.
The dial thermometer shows -10 °F
